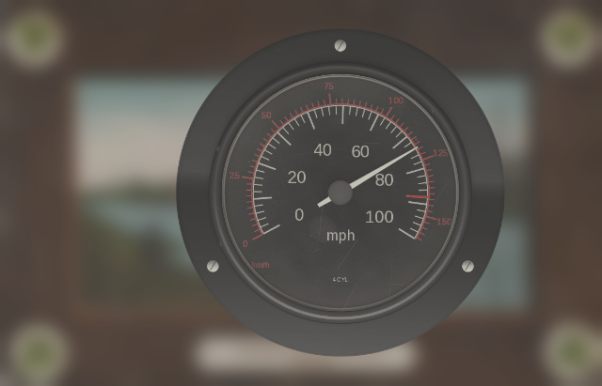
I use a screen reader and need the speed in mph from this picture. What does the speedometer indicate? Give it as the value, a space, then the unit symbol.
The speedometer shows 74 mph
